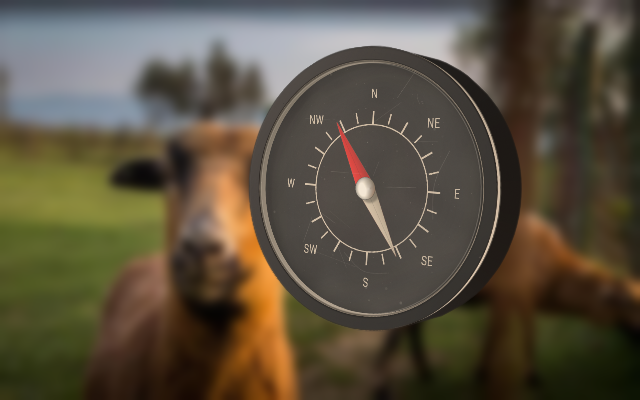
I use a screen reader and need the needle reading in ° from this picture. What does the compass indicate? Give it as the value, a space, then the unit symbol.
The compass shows 330 °
